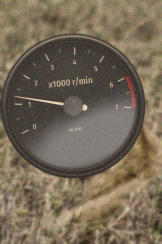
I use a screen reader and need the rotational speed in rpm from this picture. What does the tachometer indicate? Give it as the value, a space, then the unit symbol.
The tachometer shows 1250 rpm
